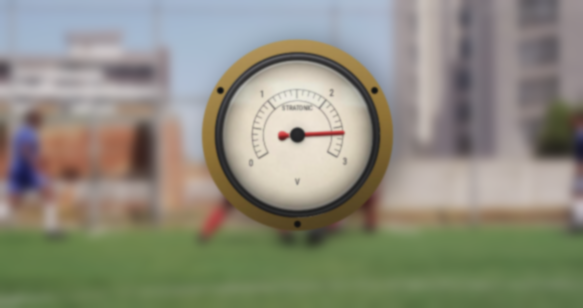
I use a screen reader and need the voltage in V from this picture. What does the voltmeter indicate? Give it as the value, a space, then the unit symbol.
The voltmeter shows 2.6 V
